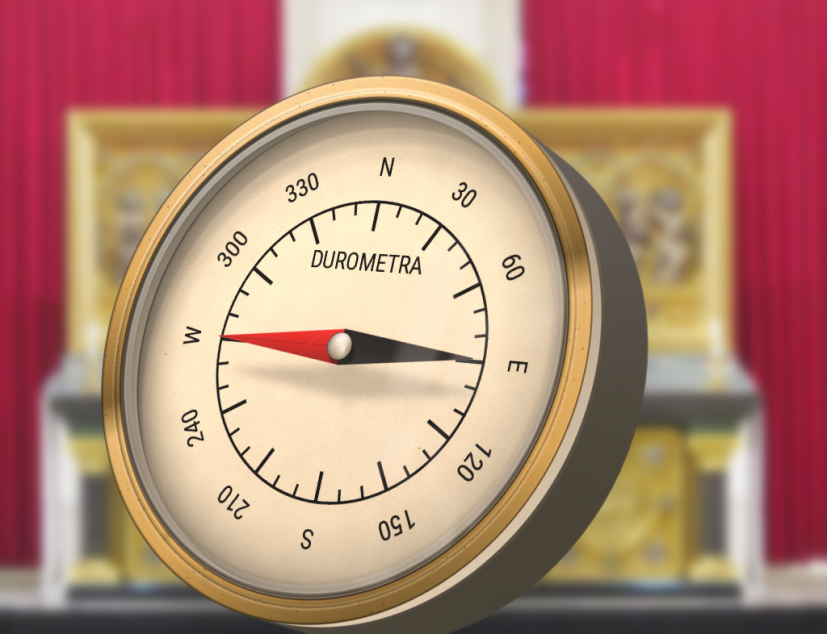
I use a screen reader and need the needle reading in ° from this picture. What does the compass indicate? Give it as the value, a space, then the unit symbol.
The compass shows 270 °
